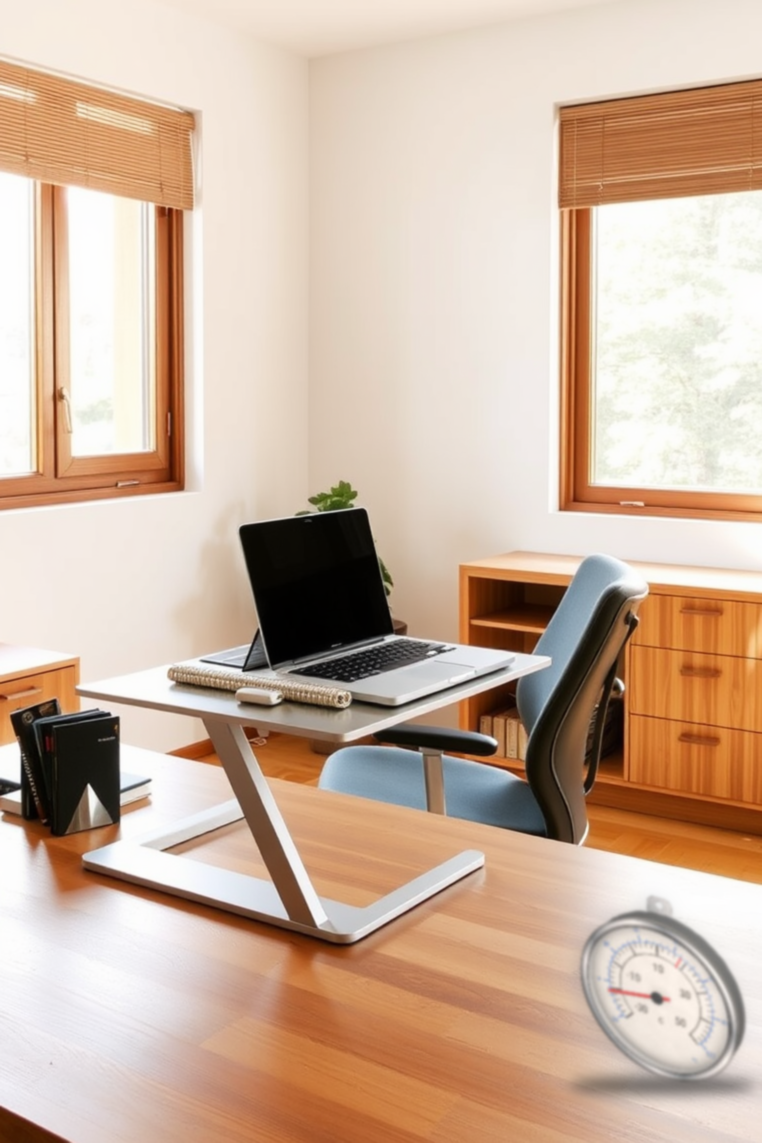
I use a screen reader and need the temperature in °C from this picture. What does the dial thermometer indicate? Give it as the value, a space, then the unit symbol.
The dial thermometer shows -20 °C
